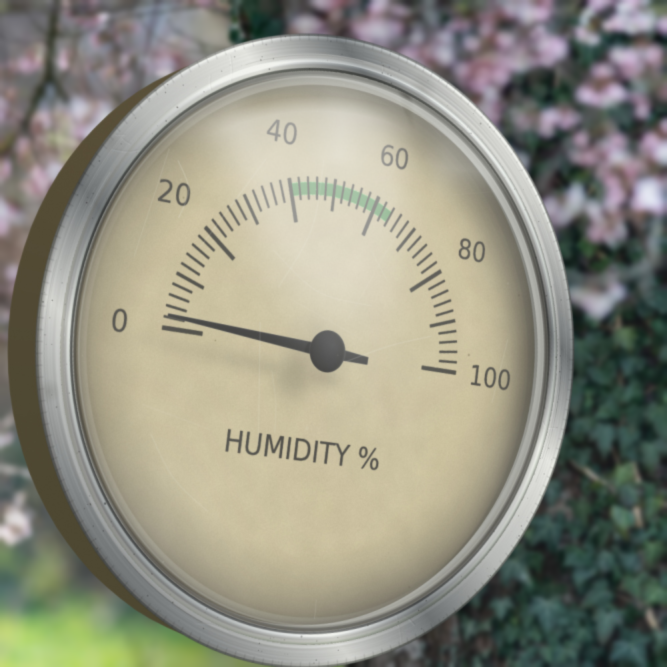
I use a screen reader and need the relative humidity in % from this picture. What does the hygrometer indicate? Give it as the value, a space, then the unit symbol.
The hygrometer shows 2 %
